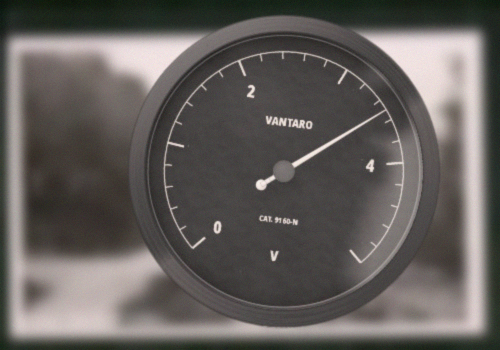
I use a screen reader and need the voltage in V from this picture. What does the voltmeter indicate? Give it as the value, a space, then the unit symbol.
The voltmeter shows 3.5 V
